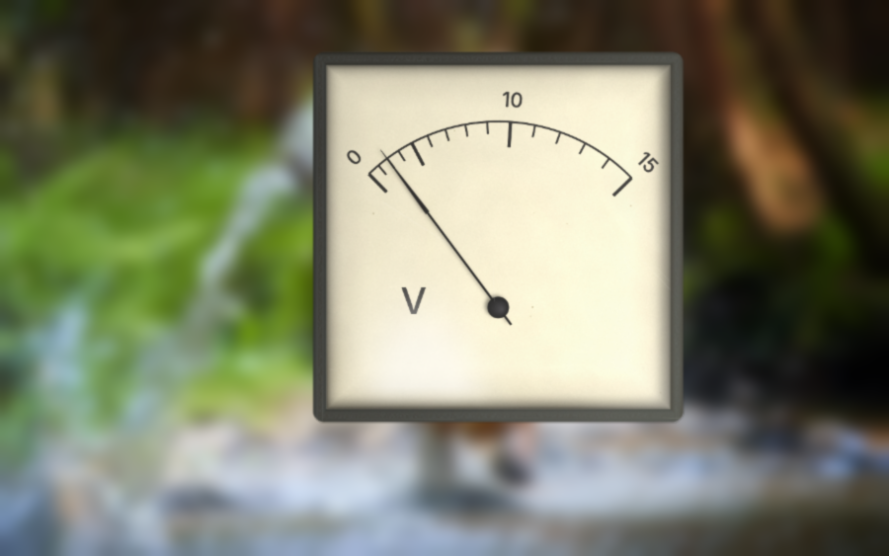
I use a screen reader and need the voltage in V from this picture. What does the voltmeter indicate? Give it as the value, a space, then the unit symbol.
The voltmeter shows 3 V
